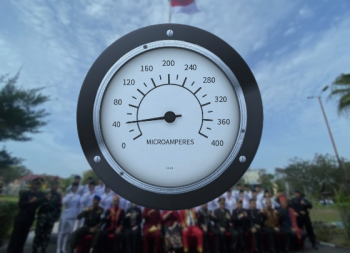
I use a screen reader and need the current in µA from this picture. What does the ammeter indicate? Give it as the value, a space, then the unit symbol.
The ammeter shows 40 µA
